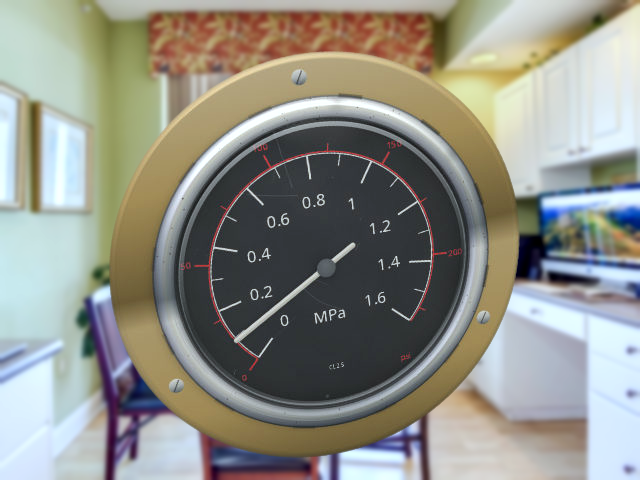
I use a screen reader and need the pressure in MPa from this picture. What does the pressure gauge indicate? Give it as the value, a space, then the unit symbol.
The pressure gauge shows 0.1 MPa
